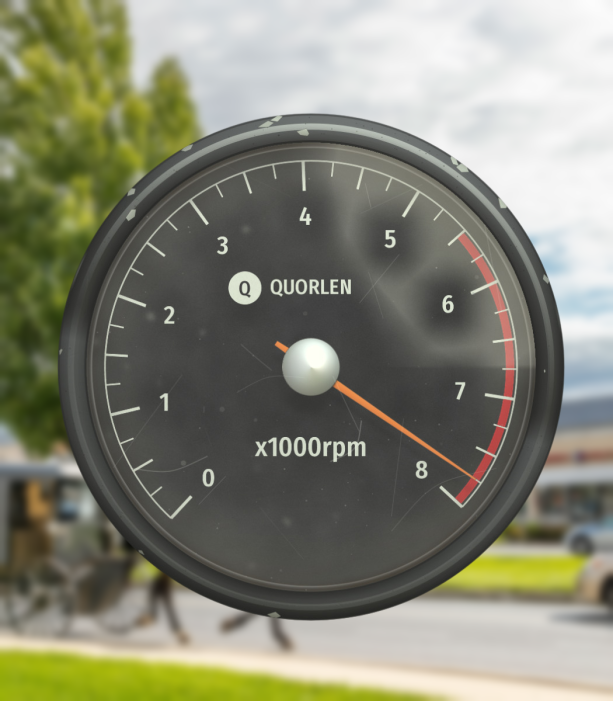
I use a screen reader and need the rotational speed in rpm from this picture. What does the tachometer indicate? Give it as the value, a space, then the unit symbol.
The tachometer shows 7750 rpm
